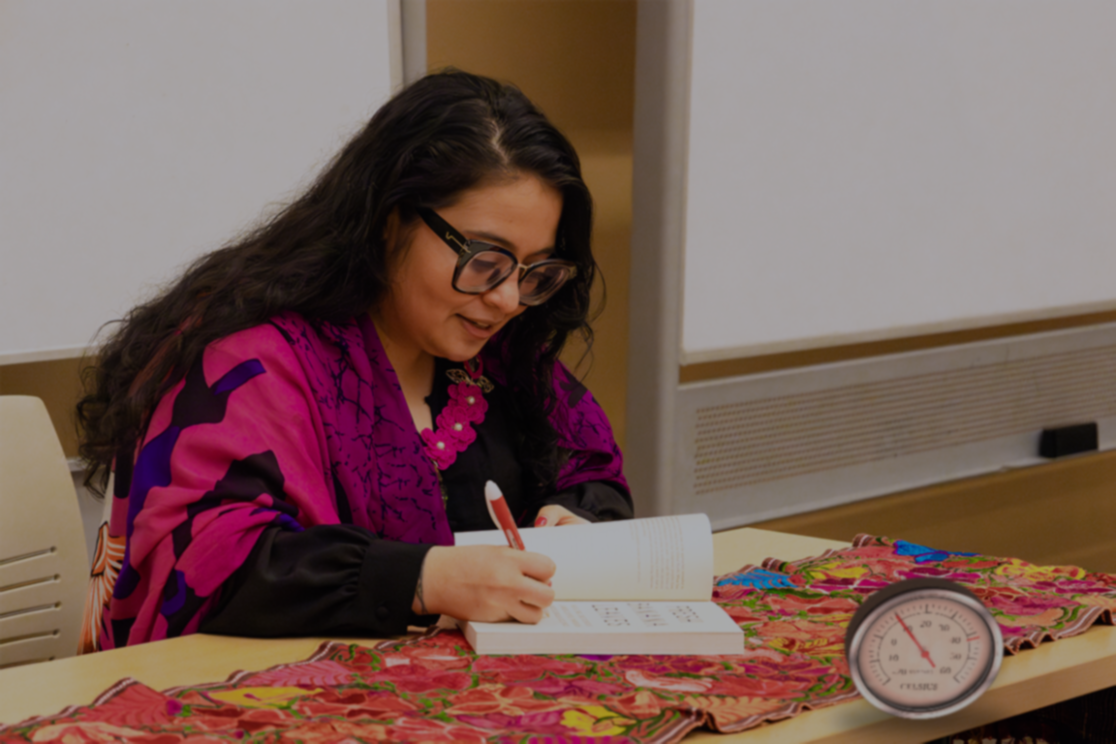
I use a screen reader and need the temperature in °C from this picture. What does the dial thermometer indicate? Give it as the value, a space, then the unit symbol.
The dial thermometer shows 10 °C
